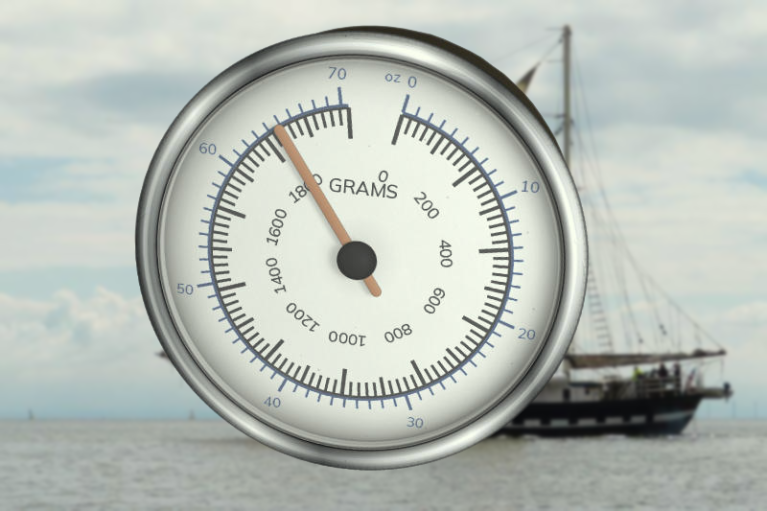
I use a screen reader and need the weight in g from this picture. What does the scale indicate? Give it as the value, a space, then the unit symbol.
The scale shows 1840 g
